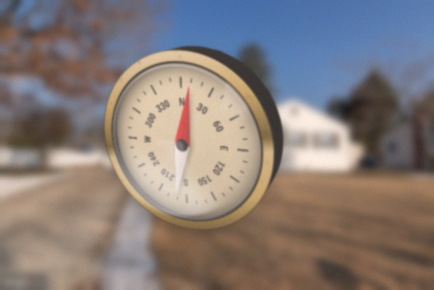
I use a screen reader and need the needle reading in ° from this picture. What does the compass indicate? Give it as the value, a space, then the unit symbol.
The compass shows 10 °
